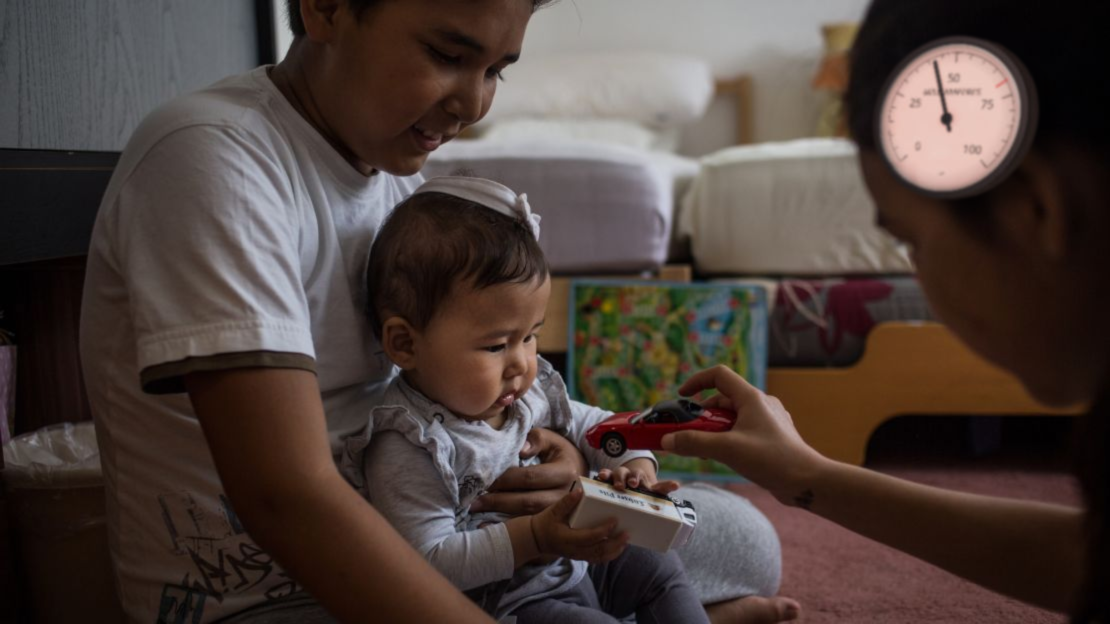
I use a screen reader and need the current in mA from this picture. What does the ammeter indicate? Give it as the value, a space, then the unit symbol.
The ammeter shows 42.5 mA
